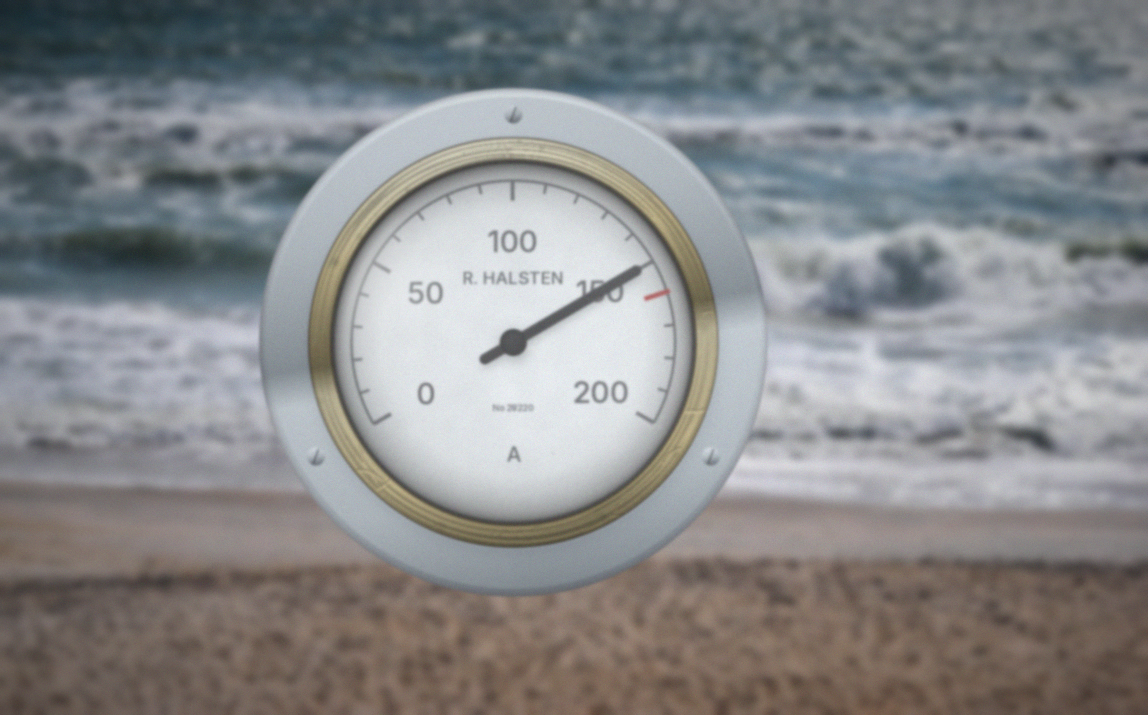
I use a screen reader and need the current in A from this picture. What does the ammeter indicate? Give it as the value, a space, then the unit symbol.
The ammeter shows 150 A
